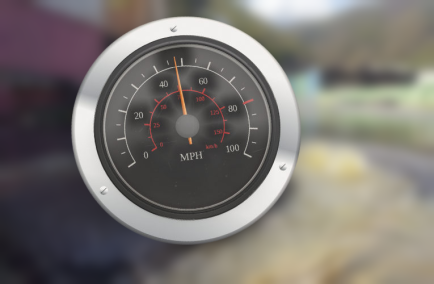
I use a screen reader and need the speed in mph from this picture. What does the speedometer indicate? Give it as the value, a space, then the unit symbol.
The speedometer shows 47.5 mph
